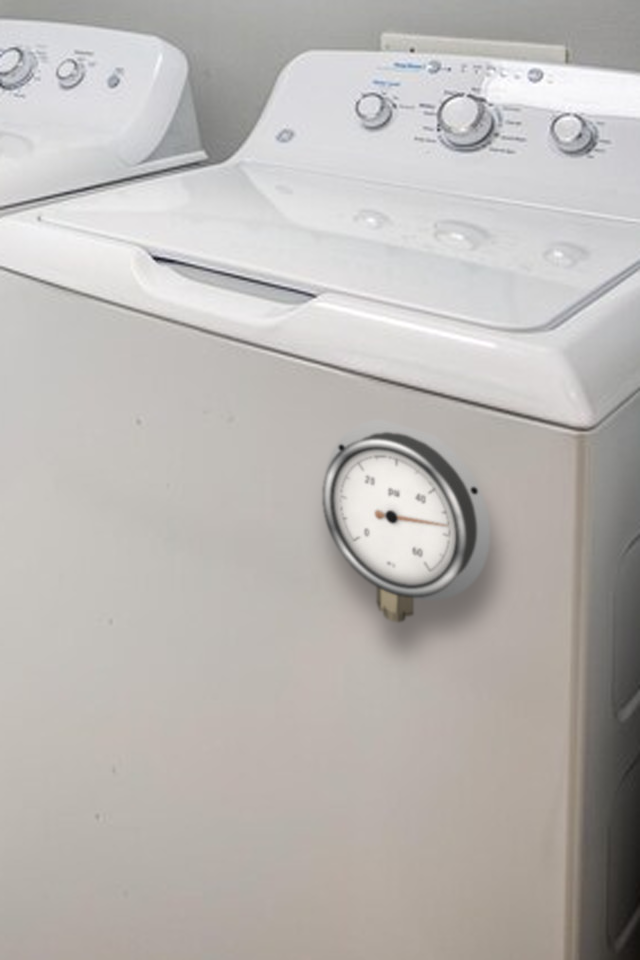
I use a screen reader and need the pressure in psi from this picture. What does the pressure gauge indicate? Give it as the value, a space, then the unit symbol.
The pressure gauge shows 47.5 psi
